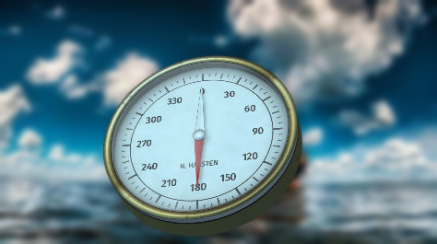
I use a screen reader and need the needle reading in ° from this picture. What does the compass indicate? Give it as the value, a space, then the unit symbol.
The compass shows 180 °
